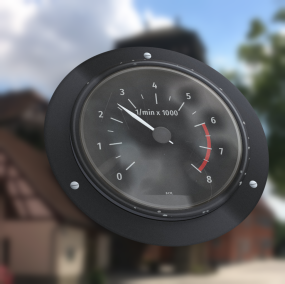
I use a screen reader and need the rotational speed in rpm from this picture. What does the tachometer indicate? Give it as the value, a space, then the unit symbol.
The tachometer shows 2500 rpm
